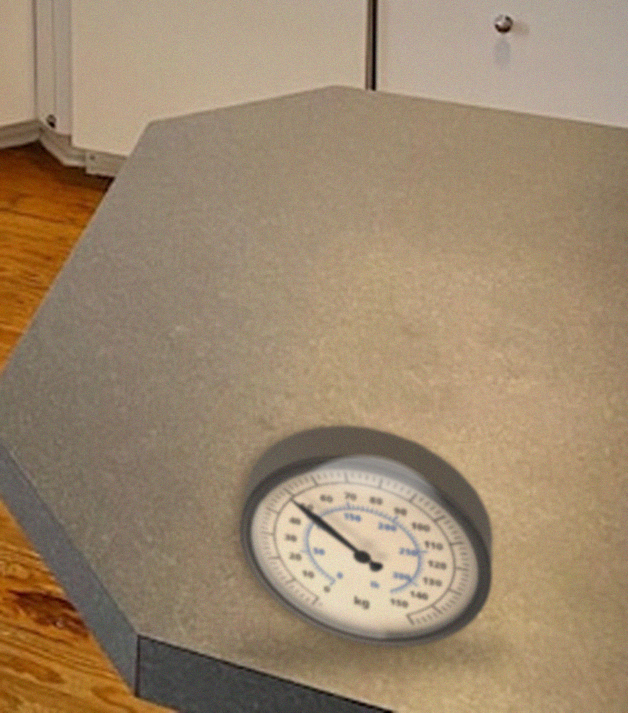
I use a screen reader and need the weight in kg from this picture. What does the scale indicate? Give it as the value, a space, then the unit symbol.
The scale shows 50 kg
